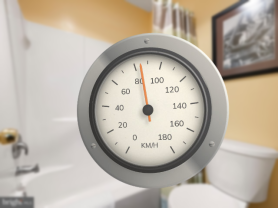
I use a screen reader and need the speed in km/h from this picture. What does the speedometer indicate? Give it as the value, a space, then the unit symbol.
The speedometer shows 85 km/h
